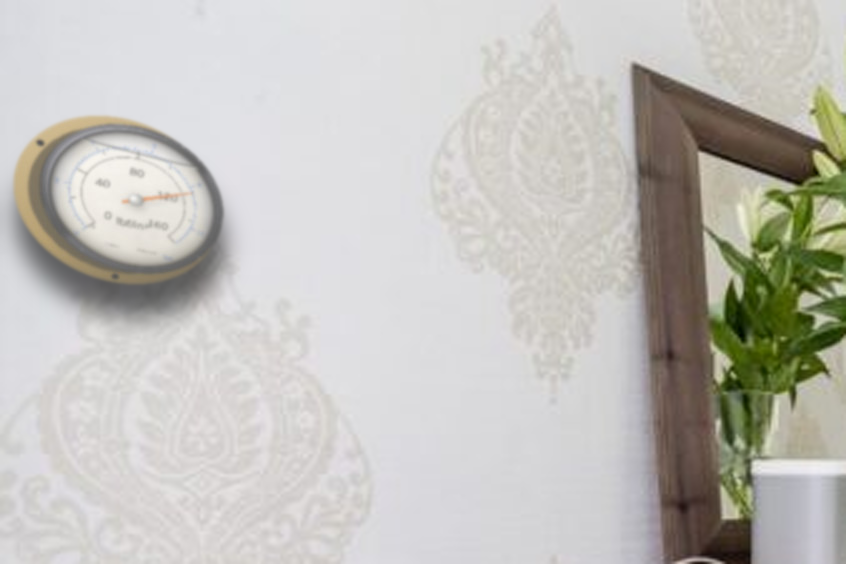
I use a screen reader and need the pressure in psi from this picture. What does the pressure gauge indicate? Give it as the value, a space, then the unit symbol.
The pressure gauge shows 120 psi
